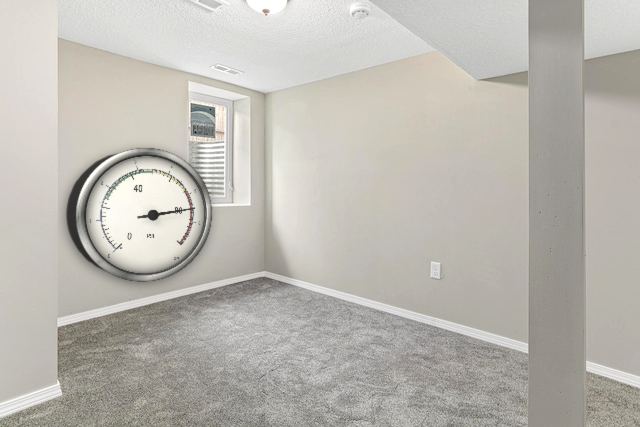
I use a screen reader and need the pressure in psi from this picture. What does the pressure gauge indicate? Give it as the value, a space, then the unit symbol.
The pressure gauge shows 80 psi
